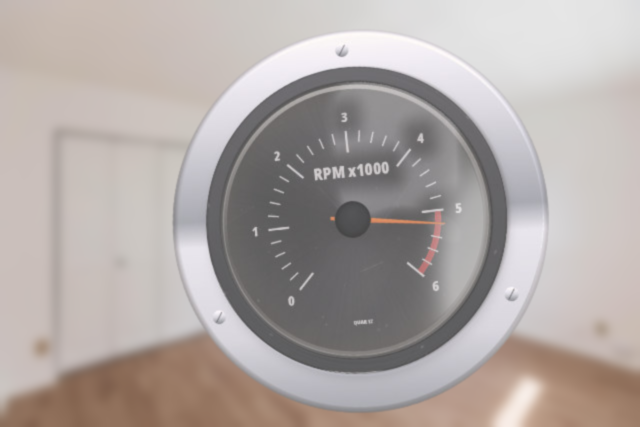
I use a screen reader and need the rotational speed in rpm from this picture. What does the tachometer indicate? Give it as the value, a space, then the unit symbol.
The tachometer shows 5200 rpm
